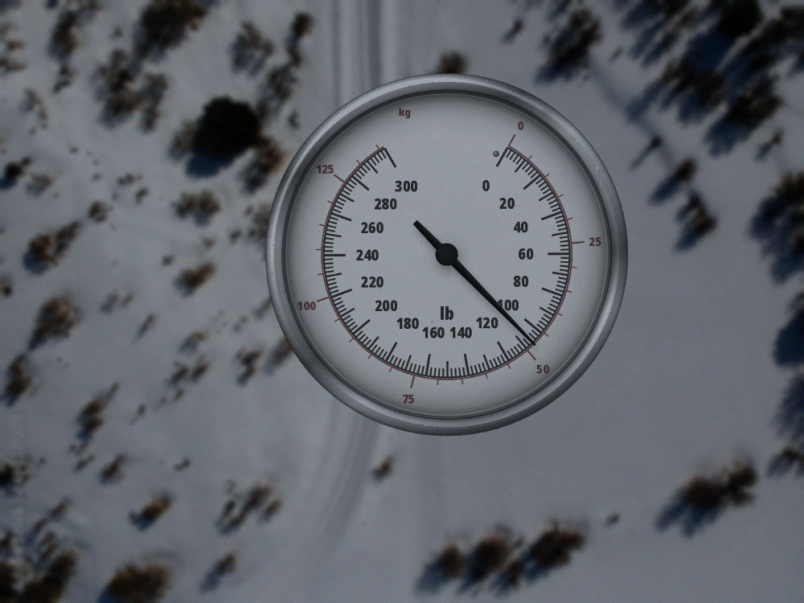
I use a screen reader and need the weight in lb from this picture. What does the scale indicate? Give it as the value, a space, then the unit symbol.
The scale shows 106 lb
